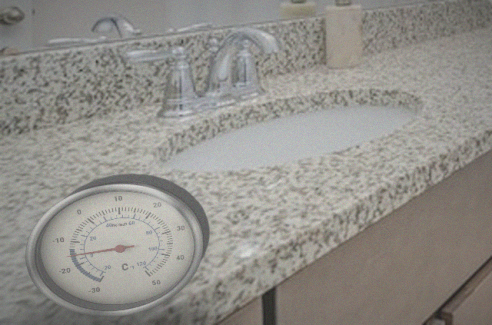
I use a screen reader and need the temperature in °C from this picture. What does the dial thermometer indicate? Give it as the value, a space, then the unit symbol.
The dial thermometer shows -15 °C
